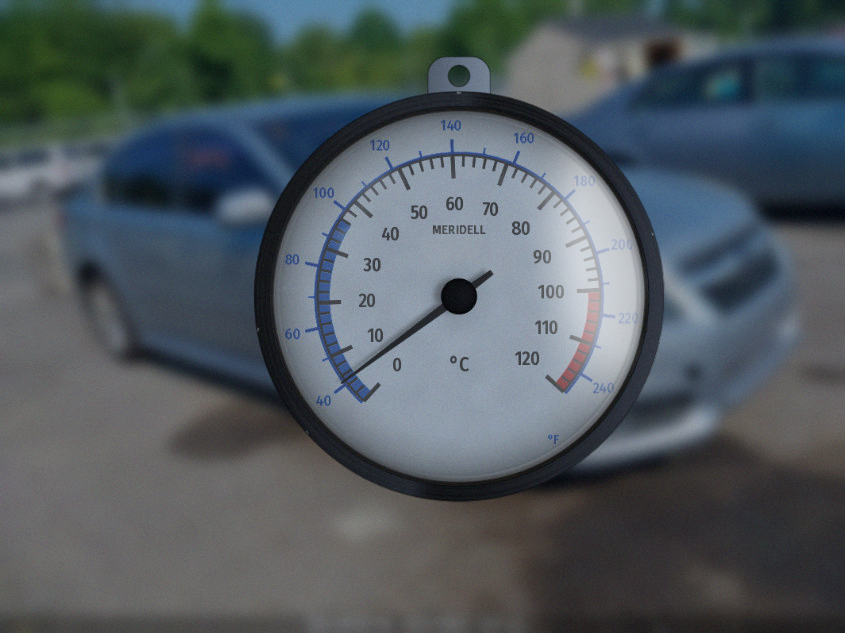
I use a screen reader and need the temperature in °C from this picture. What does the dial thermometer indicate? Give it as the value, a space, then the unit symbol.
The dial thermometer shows 5 °C
